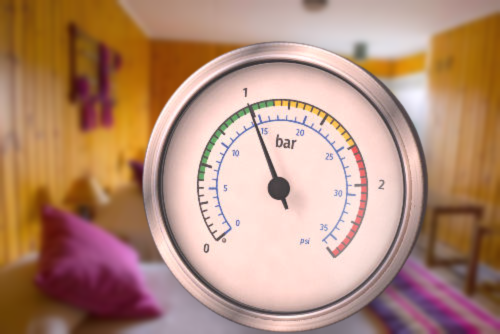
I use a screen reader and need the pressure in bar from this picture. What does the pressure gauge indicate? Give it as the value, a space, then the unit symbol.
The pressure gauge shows 1 bar
